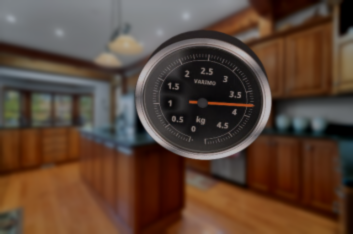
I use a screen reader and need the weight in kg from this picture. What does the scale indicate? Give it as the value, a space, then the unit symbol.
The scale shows 3.75 kg
